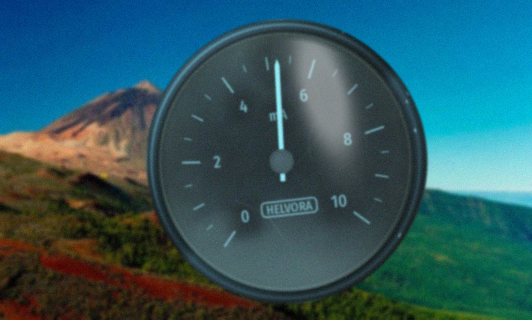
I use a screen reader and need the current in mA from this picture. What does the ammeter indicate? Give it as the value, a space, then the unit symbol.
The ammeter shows 5.25 mA
